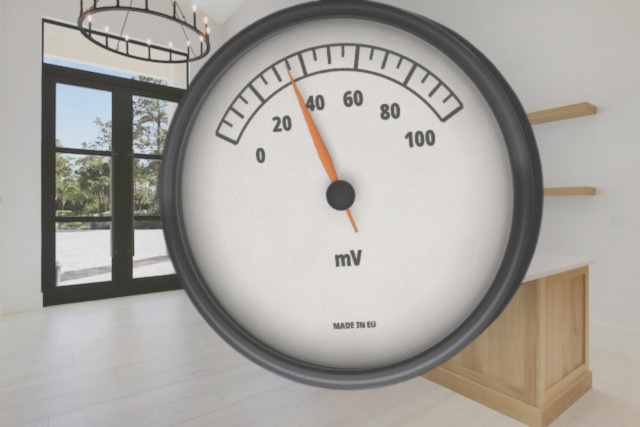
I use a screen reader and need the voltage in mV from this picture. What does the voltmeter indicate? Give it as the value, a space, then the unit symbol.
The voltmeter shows 35 mV
